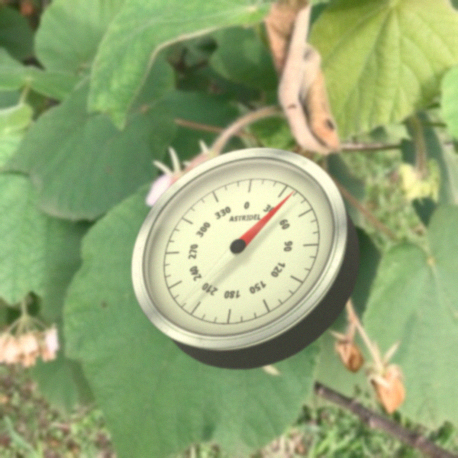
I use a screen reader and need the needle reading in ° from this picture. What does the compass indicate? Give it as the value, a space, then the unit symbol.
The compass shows 40 °
